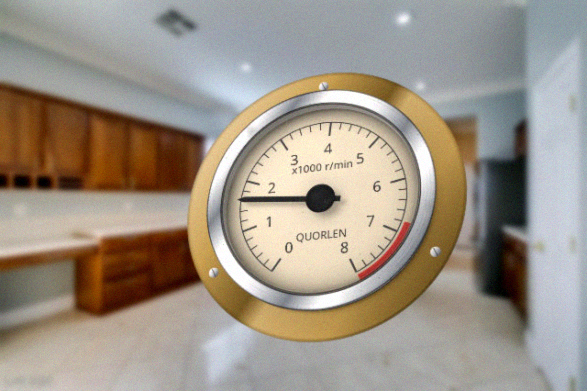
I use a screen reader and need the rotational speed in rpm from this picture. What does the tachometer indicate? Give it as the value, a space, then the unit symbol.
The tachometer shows 1600 rpm
